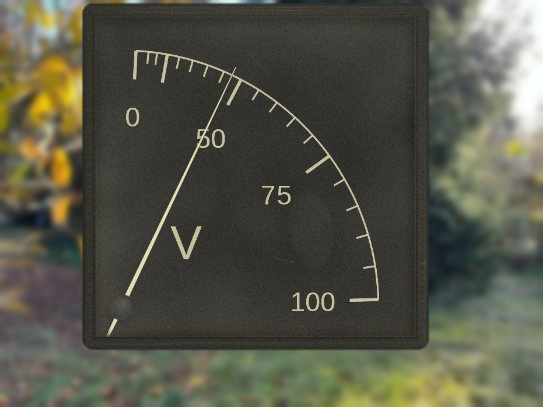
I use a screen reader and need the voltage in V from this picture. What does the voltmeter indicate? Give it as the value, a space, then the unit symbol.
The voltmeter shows 47.5 V
